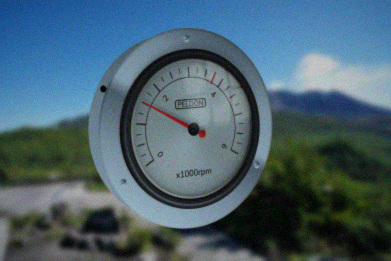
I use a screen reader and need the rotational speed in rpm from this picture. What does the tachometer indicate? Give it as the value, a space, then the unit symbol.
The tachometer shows 1500 rpm
